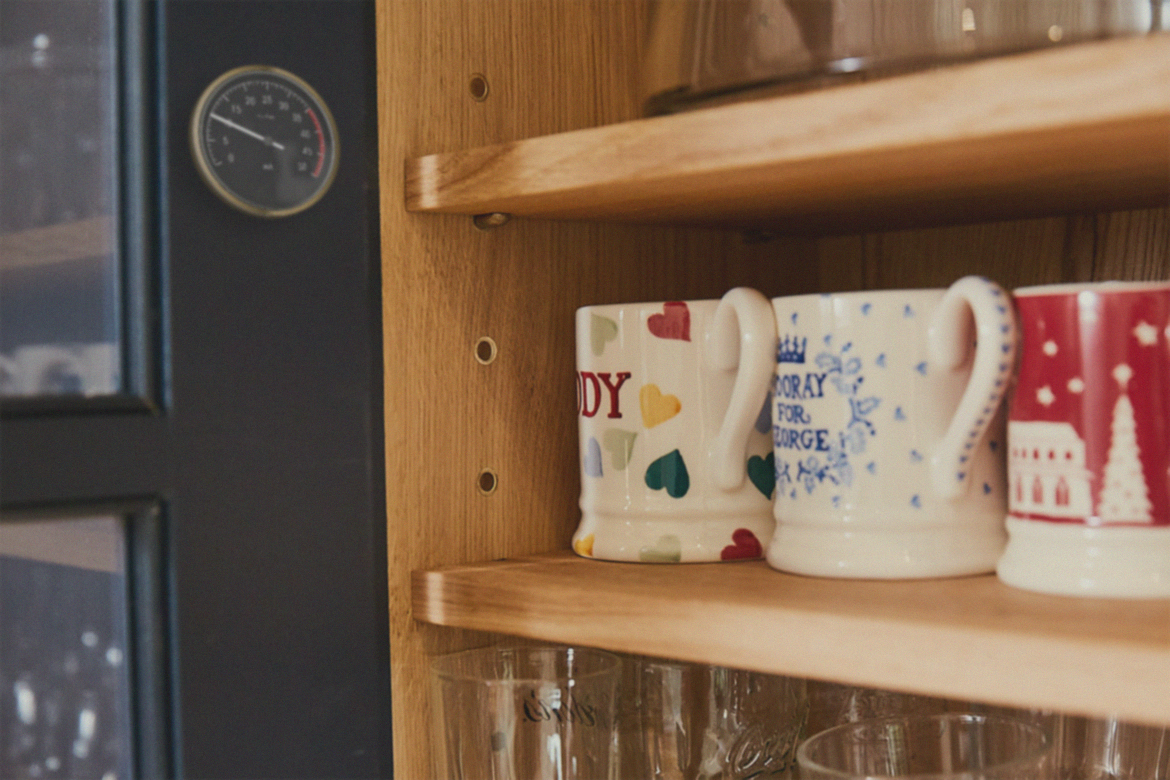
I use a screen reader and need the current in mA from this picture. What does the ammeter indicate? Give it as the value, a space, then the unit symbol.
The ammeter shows 10 mA
